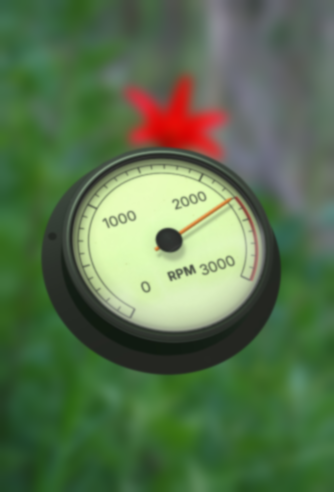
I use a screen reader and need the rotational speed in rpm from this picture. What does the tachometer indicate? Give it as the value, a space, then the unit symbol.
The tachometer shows 2300 rpm
